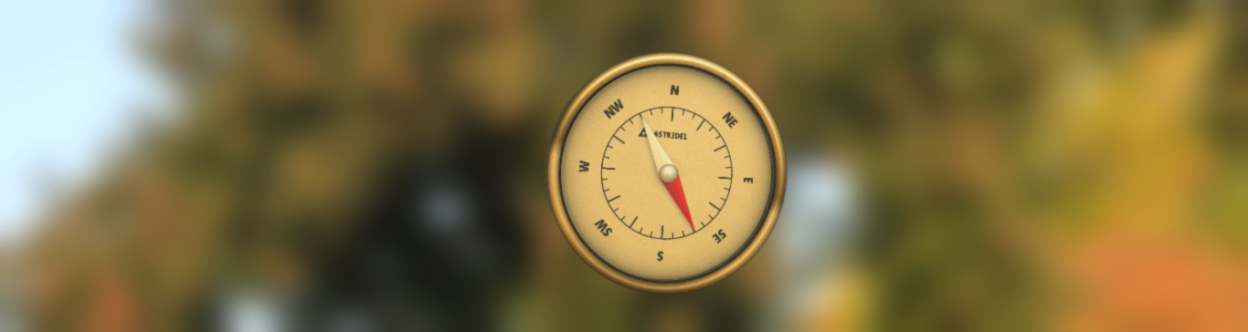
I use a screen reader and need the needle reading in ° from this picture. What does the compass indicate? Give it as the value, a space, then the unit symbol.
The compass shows 150 °
